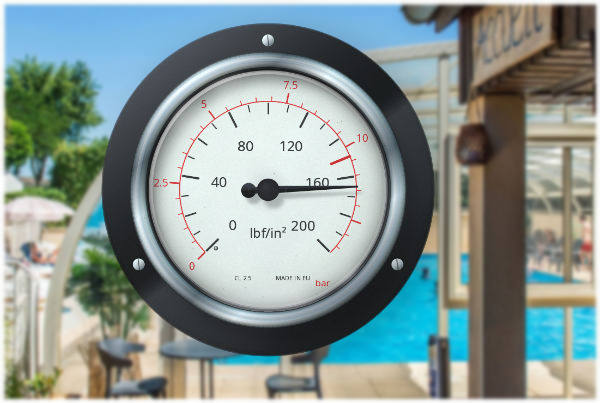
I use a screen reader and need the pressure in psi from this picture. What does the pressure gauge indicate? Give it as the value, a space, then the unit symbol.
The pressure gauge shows 165 psi
